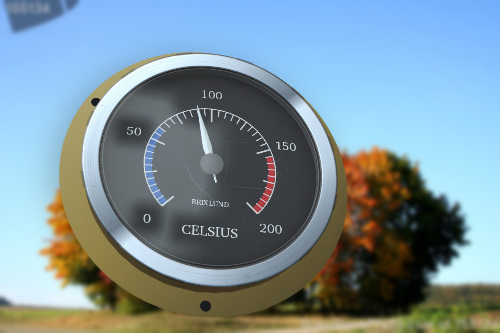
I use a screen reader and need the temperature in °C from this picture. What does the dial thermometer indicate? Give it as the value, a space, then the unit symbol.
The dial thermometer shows 90 °C
